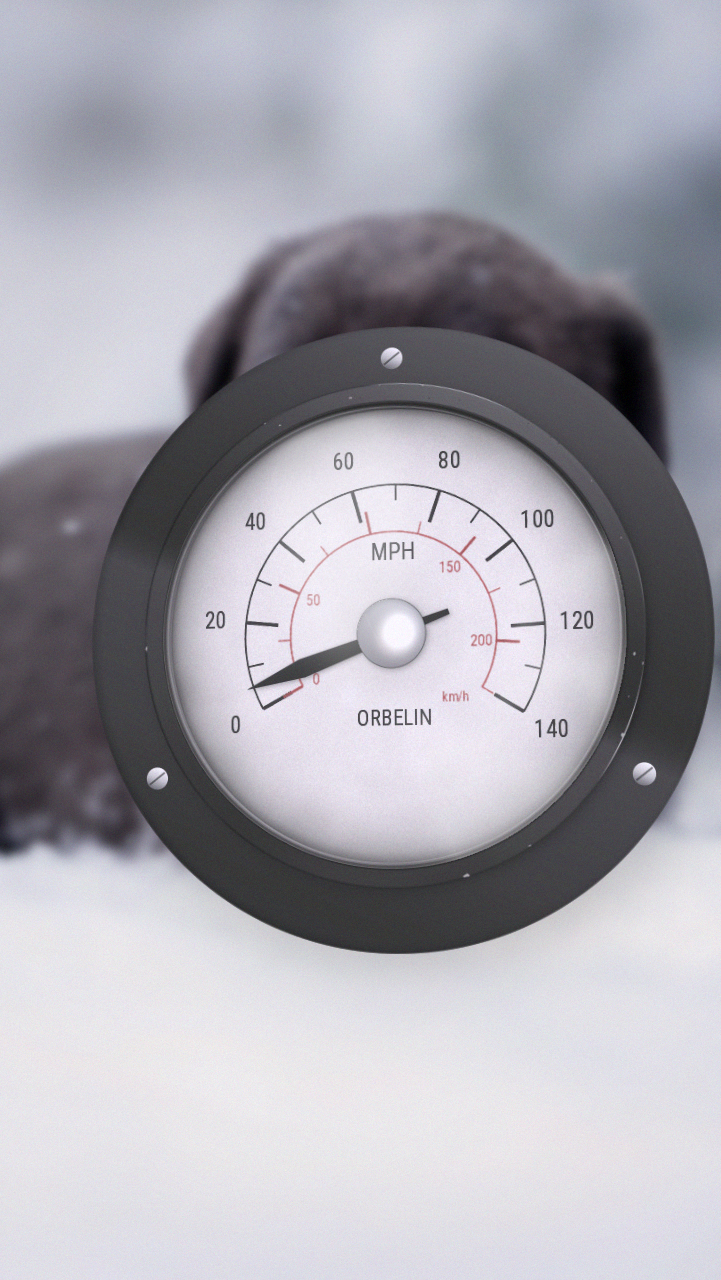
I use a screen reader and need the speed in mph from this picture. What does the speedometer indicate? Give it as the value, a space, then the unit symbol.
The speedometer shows 5 mph
